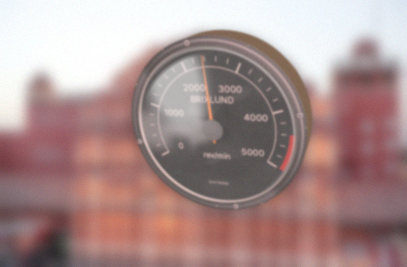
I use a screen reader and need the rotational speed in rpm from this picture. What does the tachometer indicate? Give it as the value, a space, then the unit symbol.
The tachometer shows 2400 rpm
